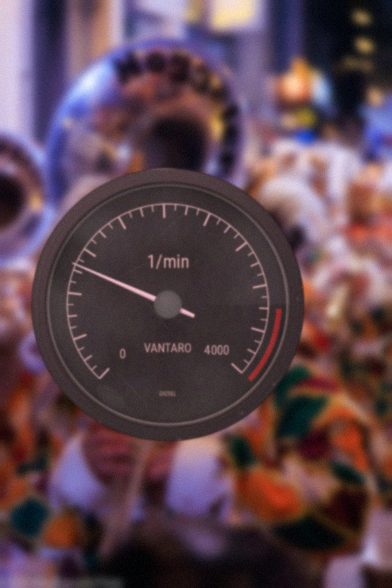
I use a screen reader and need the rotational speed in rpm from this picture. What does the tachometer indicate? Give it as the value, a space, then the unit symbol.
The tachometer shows 1050 rpm
